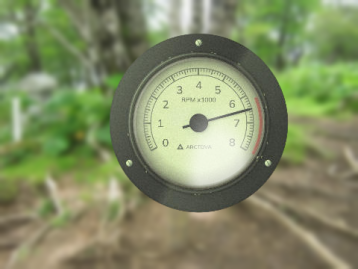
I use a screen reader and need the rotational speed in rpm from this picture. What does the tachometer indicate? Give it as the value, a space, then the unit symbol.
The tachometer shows 6500 rpm
